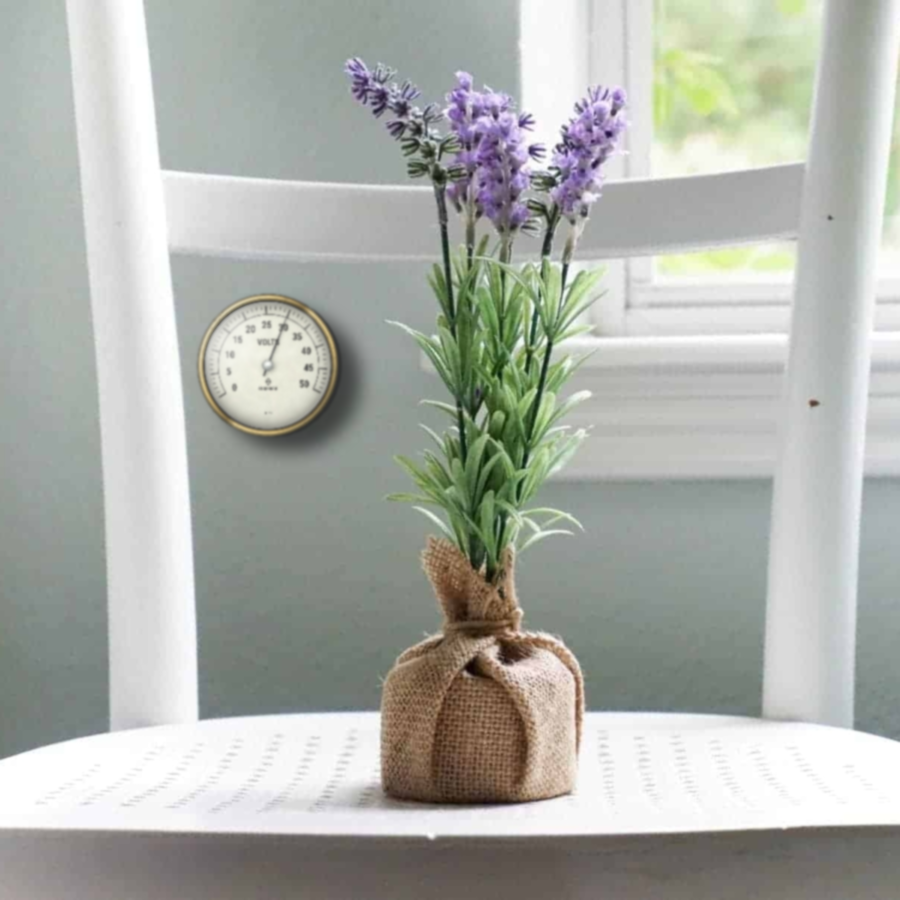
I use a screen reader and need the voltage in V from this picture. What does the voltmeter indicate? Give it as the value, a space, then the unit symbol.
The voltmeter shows 30 V
